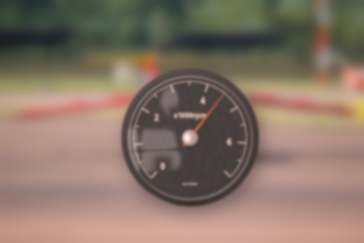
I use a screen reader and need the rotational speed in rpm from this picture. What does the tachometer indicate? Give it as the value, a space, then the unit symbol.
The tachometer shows 4500 rpm
